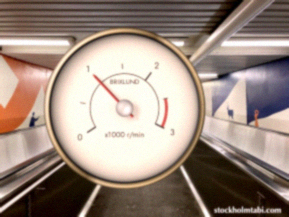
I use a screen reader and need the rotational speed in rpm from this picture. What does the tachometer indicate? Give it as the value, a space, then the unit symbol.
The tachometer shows 1000 rpm
